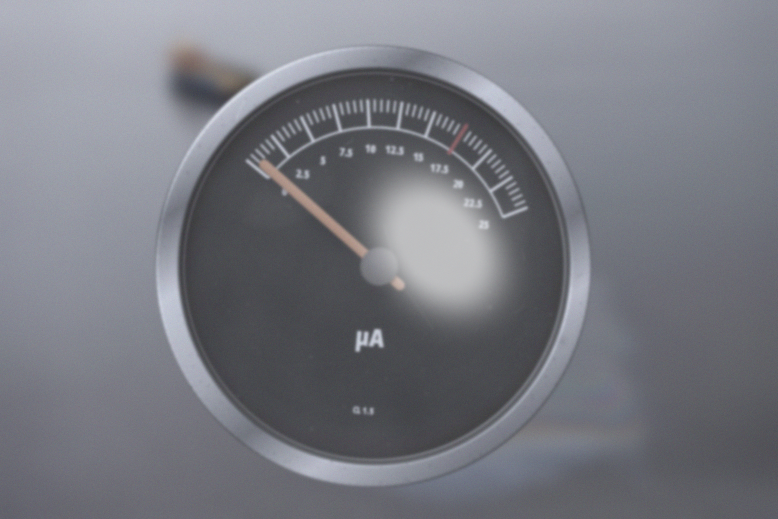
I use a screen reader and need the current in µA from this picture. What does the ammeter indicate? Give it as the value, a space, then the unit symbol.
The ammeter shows 0.5 µA
